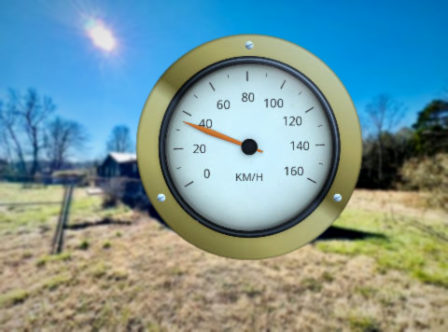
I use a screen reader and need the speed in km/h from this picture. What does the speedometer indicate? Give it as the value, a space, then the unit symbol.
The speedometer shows 35 km/h
